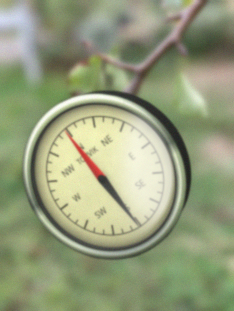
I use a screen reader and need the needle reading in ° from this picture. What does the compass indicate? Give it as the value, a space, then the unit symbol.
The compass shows 0 °
